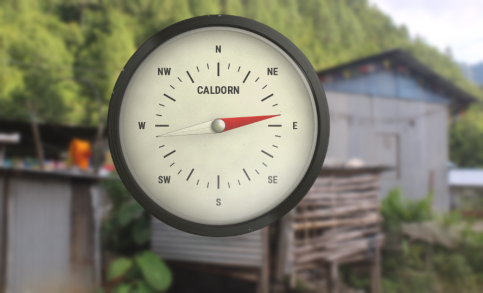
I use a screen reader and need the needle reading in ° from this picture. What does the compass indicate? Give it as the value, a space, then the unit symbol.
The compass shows 80 °
